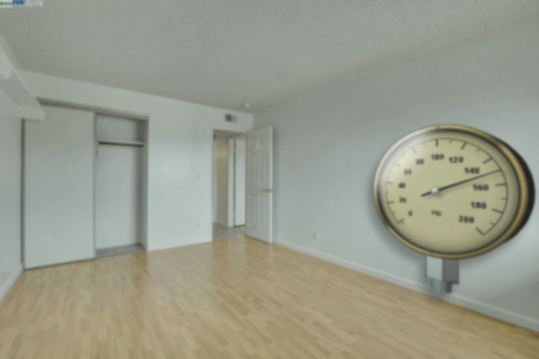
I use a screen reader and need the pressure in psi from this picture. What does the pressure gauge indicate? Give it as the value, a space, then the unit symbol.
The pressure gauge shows 150 psi
